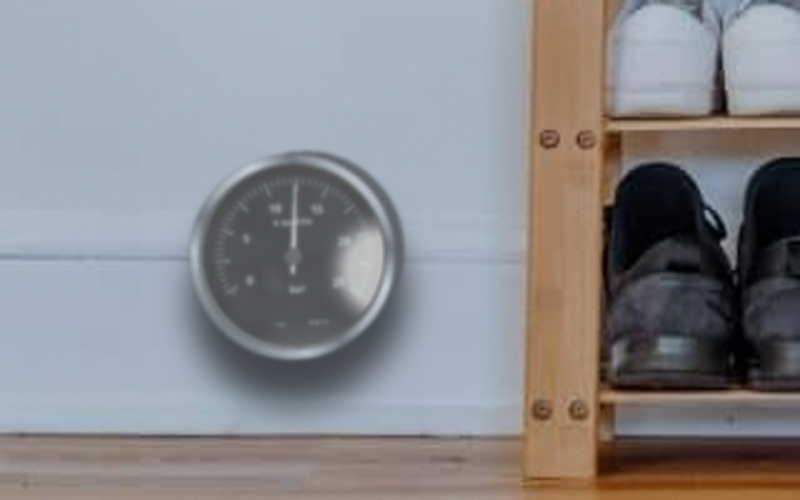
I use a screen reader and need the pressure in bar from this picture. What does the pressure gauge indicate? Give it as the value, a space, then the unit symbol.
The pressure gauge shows 12.5 bar
